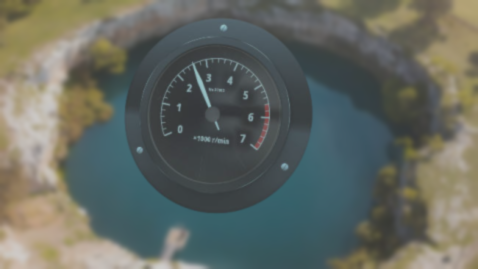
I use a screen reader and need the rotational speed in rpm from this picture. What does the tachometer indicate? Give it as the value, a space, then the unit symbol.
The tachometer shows 2600 rpm
